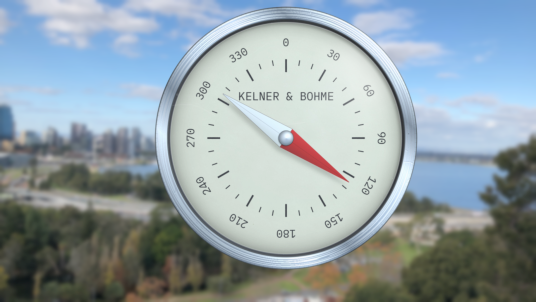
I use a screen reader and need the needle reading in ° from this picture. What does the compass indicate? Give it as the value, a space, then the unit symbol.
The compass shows 125 °
